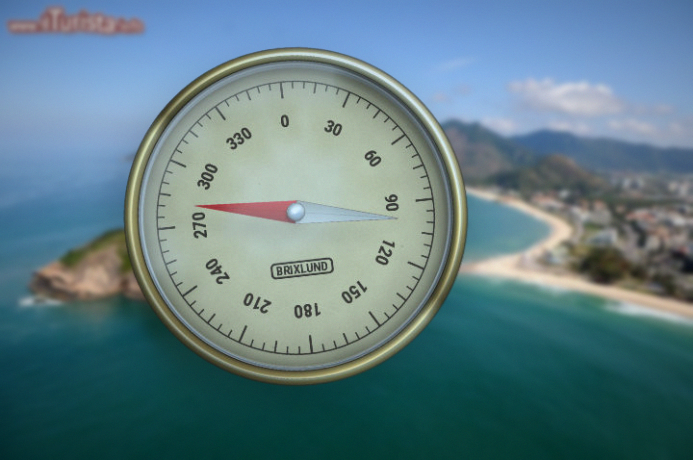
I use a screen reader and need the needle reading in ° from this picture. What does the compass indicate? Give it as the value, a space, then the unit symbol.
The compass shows 280 °
